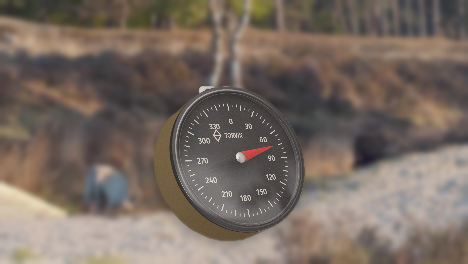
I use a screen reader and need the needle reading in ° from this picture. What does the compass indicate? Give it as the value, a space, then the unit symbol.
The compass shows 75 °
